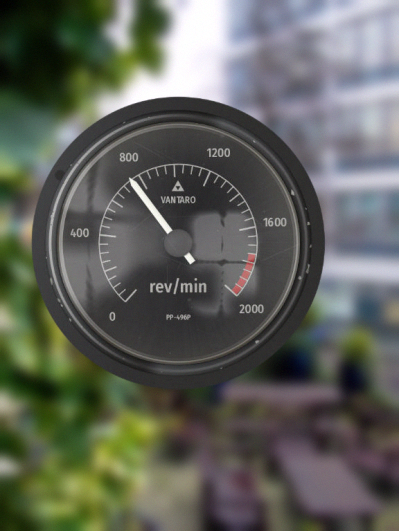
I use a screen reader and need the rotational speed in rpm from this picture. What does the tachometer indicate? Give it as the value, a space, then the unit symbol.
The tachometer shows 750 rpm
